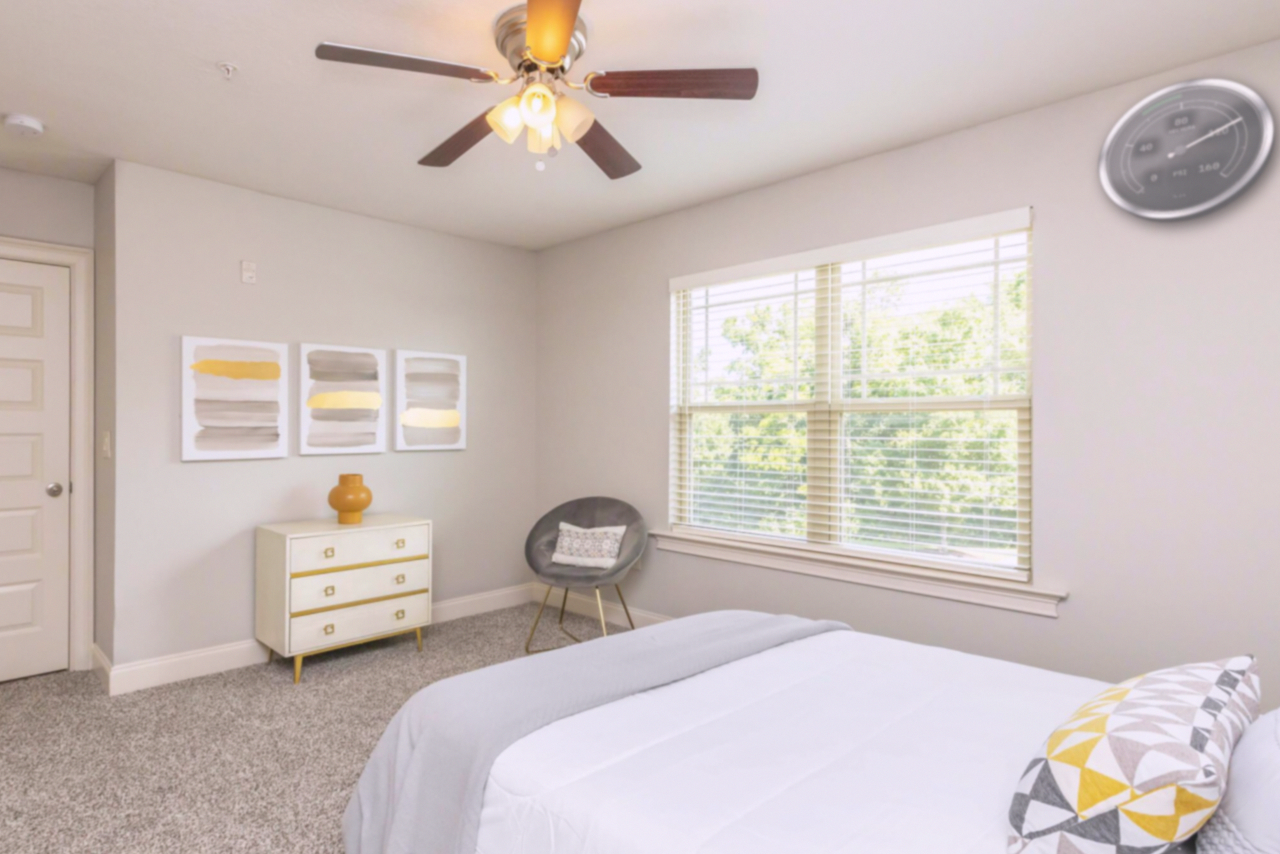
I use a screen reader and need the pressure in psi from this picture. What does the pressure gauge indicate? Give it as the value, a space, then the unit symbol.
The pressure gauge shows 120 psi
